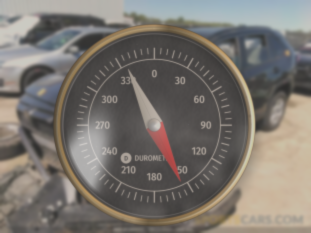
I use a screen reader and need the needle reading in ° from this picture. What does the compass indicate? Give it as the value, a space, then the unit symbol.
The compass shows 155 °
